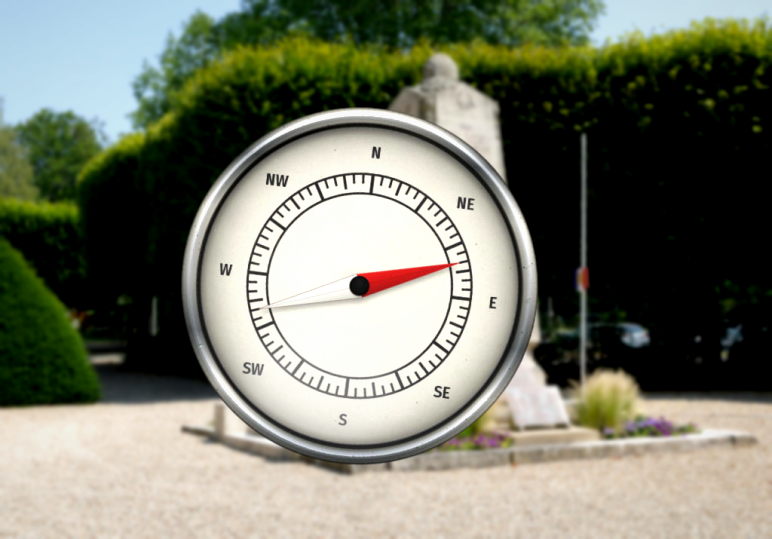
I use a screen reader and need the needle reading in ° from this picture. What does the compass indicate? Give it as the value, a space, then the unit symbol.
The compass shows 70 °
